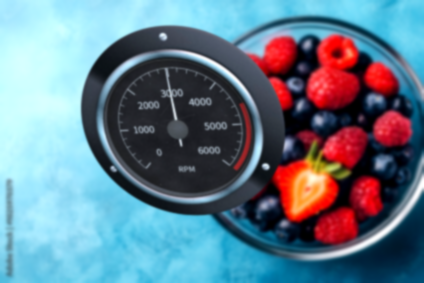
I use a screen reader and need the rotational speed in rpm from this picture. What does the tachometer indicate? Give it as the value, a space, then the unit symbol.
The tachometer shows 3000 rpm
